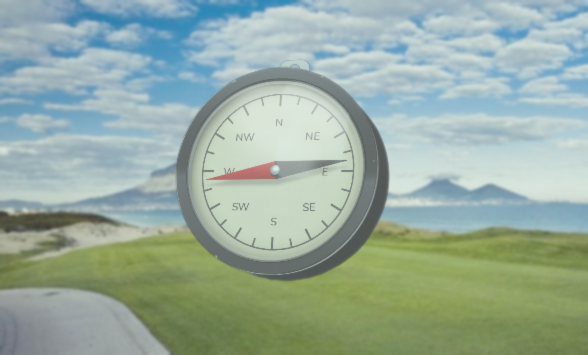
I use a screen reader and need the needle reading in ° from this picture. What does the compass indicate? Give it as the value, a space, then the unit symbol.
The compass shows 262.5 °
